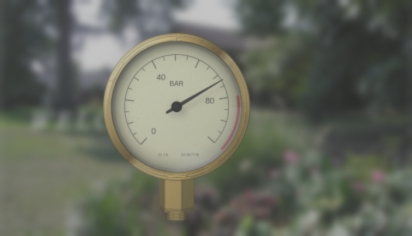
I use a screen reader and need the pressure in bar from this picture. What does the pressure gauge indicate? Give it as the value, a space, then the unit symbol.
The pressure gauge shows 72.5 bar
